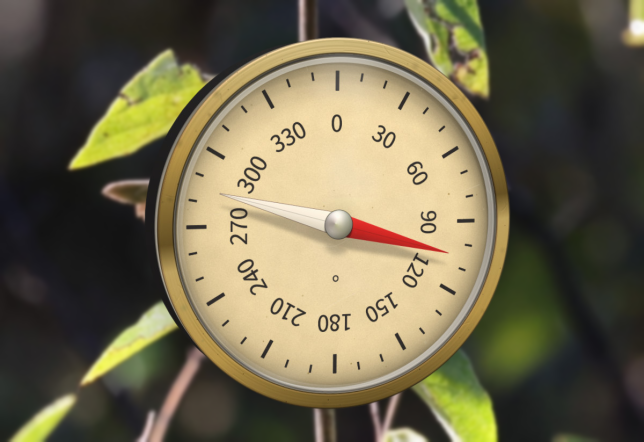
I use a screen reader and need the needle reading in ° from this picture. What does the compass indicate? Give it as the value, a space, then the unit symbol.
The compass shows 105 °
